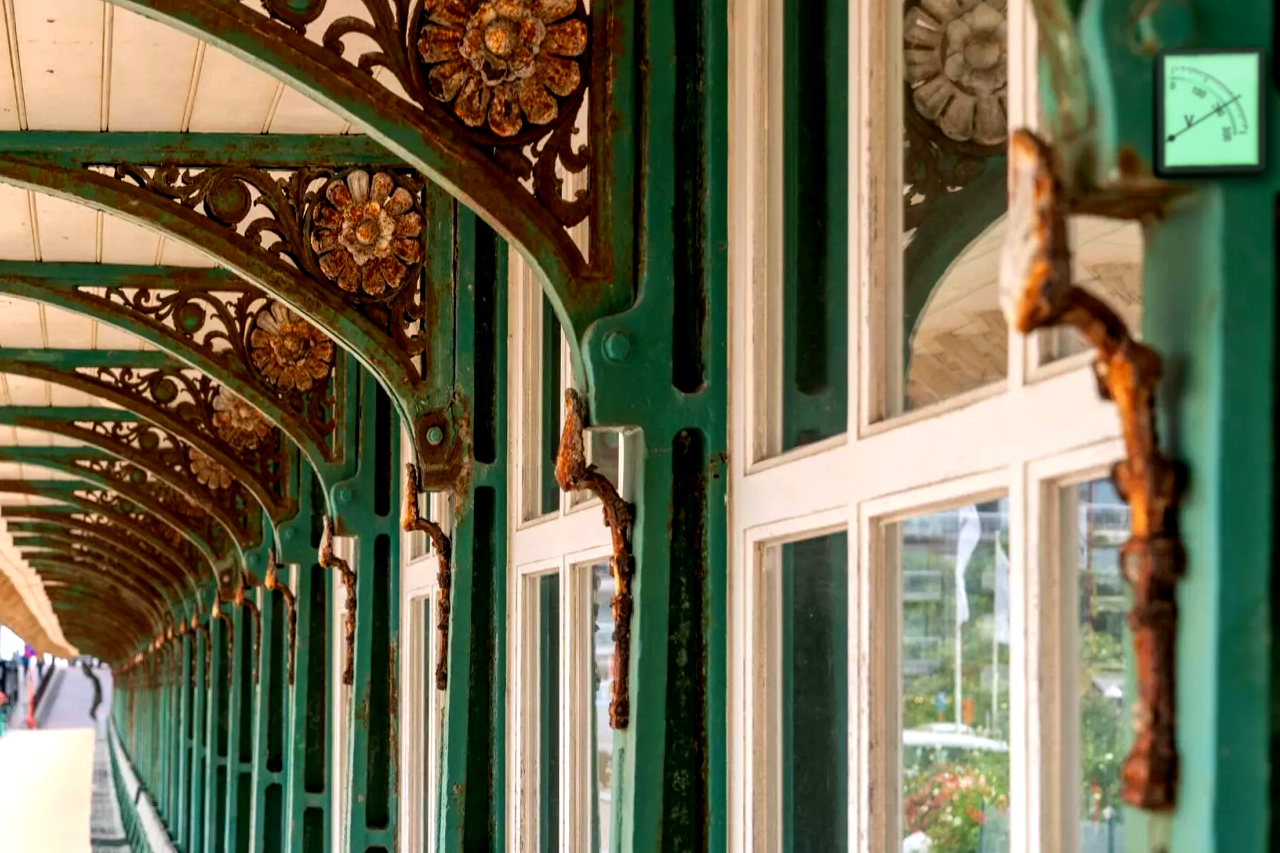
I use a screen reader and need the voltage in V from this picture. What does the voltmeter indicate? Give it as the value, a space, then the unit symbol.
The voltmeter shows 200 V
